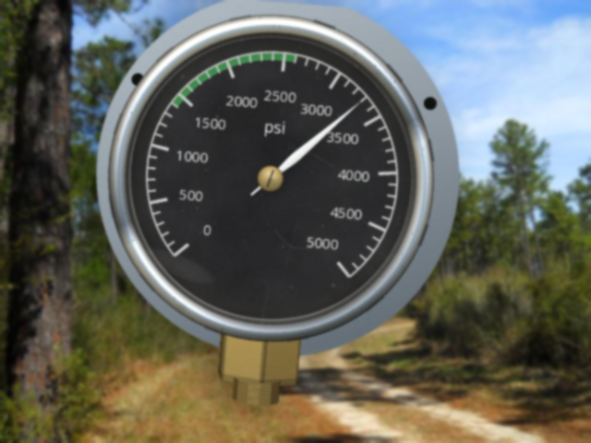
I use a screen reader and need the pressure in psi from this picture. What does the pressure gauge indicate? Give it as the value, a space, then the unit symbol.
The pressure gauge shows 3300 psi
